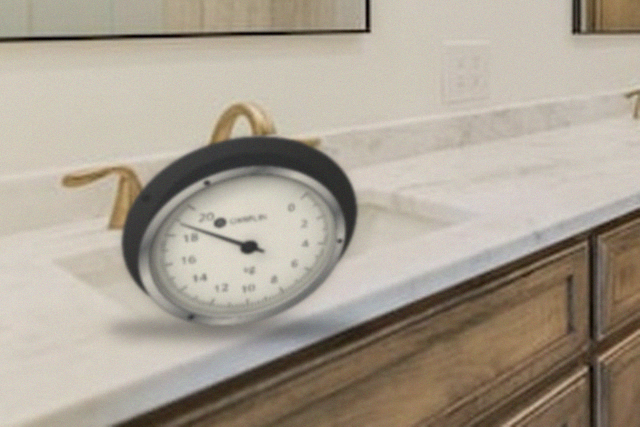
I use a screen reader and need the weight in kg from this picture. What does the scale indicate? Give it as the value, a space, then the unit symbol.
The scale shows 19 kg
